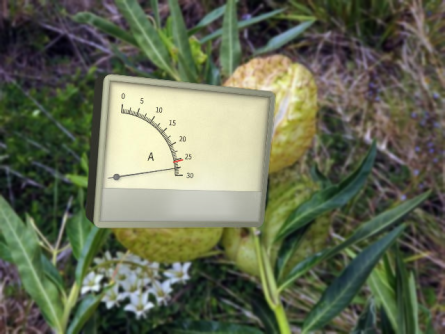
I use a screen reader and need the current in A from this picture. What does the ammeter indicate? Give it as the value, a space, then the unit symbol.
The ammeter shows 27.5 A
